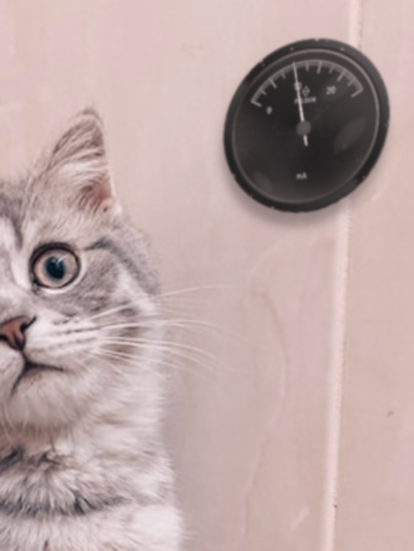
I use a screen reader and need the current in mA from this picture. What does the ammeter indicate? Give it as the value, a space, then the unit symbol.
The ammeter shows 10 mA
